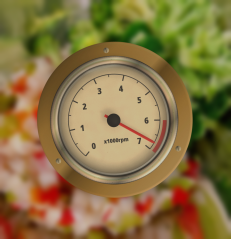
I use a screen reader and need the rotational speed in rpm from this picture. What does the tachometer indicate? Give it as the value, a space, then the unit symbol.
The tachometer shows 6750 rpm
